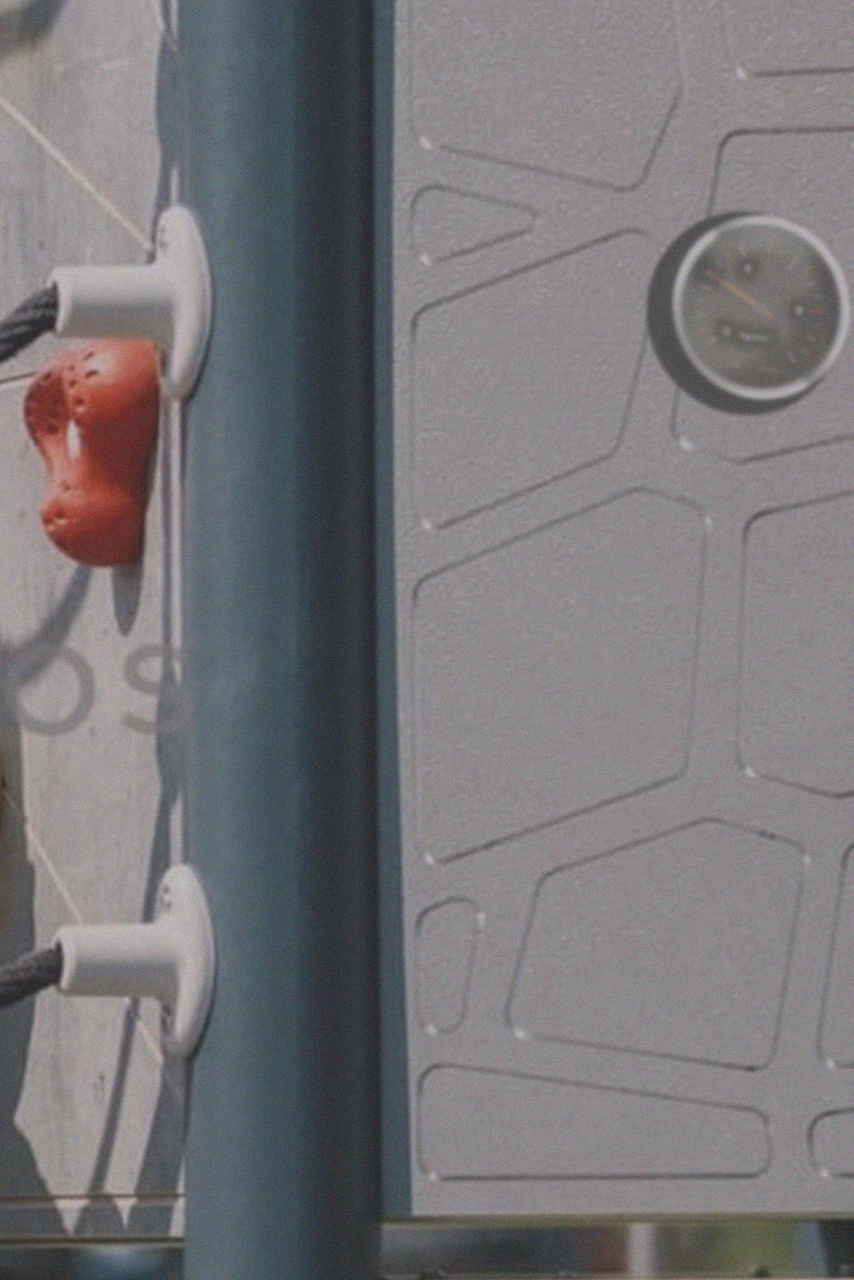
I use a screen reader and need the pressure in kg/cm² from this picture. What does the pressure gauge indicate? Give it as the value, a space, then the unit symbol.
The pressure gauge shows 2.5 kg/cm²
